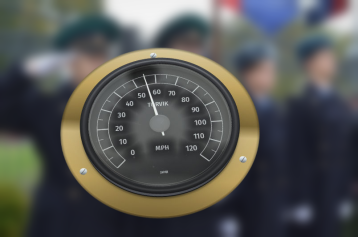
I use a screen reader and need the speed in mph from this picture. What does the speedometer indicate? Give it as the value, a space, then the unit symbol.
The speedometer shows 55 mph
